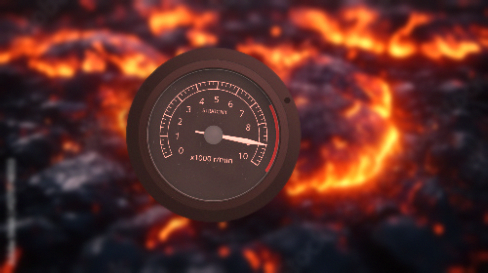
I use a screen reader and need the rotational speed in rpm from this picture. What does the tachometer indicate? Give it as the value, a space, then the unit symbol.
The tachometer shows 9000 rpm
